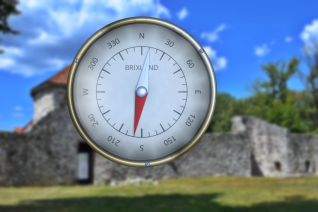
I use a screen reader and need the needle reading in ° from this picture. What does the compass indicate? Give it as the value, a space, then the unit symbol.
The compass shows 190 °
